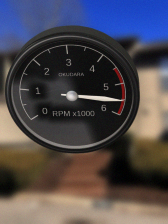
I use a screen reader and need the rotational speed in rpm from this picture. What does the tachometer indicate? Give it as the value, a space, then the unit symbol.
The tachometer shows 5500 rpm
